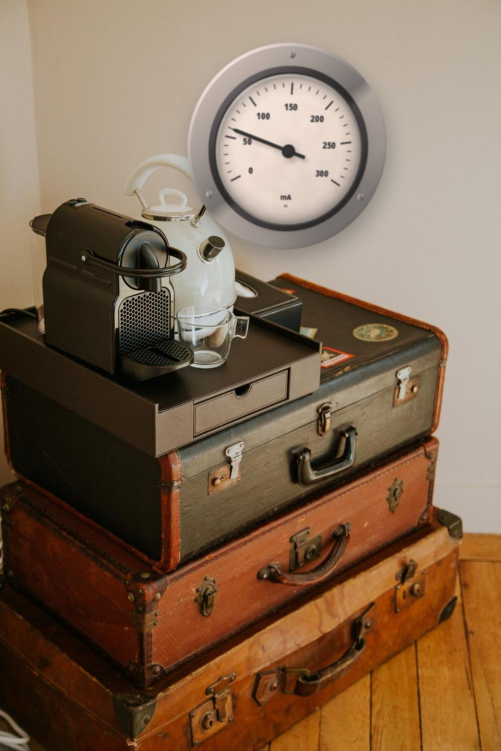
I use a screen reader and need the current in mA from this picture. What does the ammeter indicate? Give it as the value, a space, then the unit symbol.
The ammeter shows 60 mA
